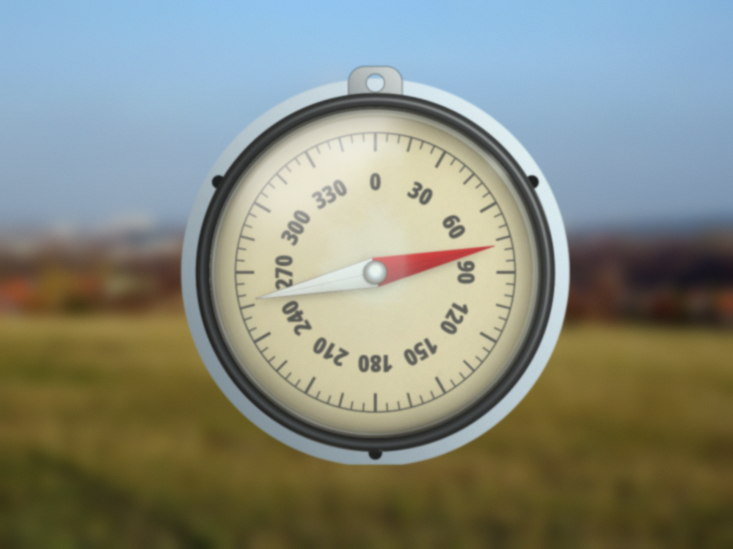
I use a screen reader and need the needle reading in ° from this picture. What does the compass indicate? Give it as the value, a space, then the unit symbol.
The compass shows 77.5 °
